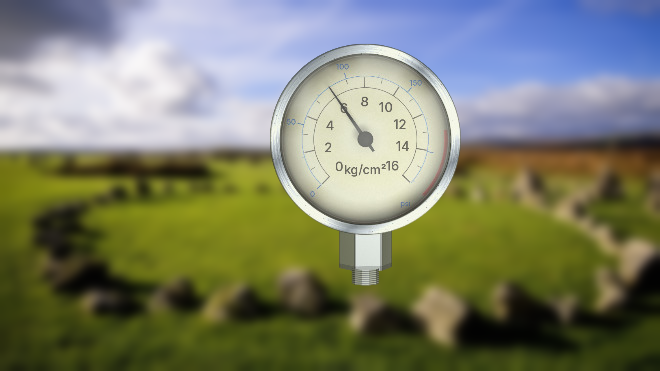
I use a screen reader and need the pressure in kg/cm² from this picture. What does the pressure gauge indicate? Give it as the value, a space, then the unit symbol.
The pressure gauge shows 6 kg/cm²
